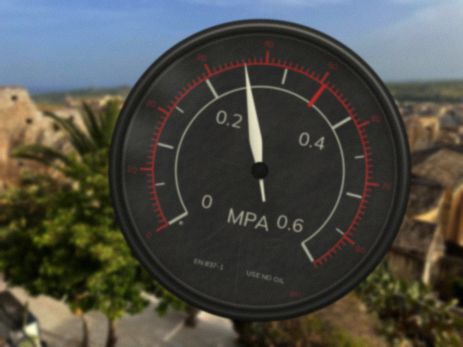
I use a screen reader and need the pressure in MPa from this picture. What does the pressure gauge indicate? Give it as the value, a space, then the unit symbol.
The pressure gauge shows 0.25 MPa
